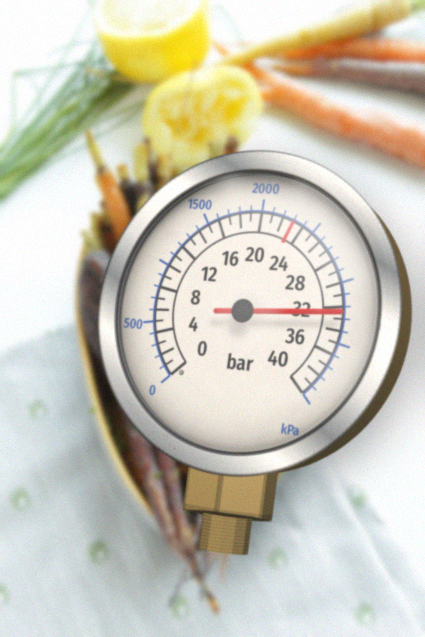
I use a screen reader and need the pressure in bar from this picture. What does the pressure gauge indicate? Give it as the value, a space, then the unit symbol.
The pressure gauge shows 32.5 bar
